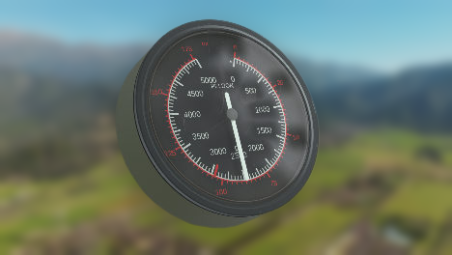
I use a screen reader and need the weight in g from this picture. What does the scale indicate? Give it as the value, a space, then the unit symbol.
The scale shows 2500 g
